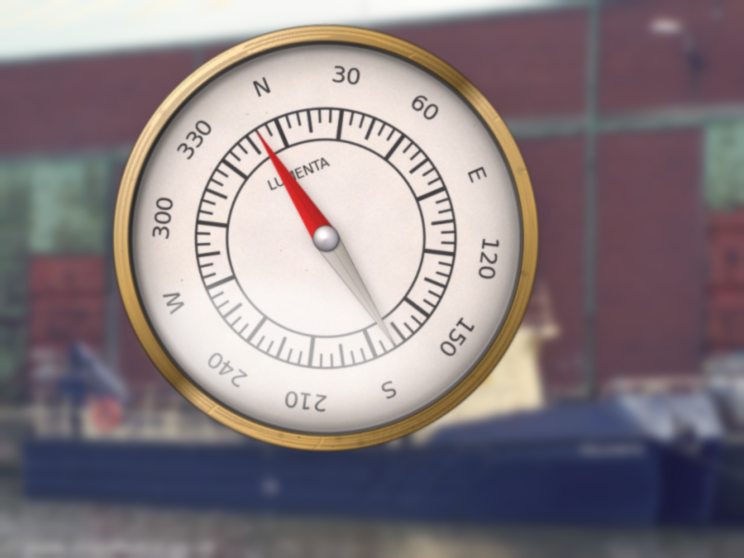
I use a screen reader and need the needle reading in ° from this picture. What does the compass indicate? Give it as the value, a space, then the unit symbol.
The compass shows 350 °
